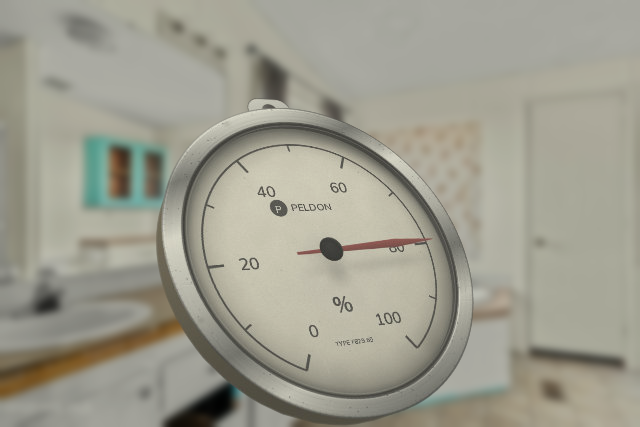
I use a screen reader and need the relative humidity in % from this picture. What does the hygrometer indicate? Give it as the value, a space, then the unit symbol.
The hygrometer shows 80 %
